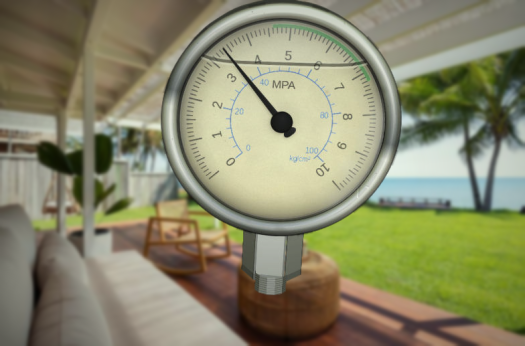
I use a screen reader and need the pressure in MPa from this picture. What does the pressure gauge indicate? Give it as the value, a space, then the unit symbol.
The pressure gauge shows 3.4 MPa
